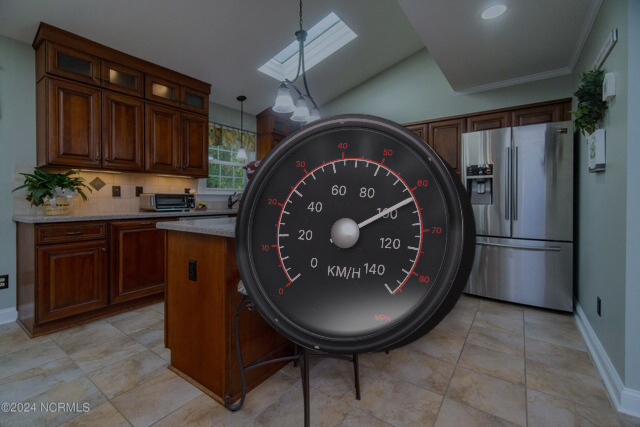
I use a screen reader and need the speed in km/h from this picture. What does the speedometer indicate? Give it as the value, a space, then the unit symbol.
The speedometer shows 100 km/h
